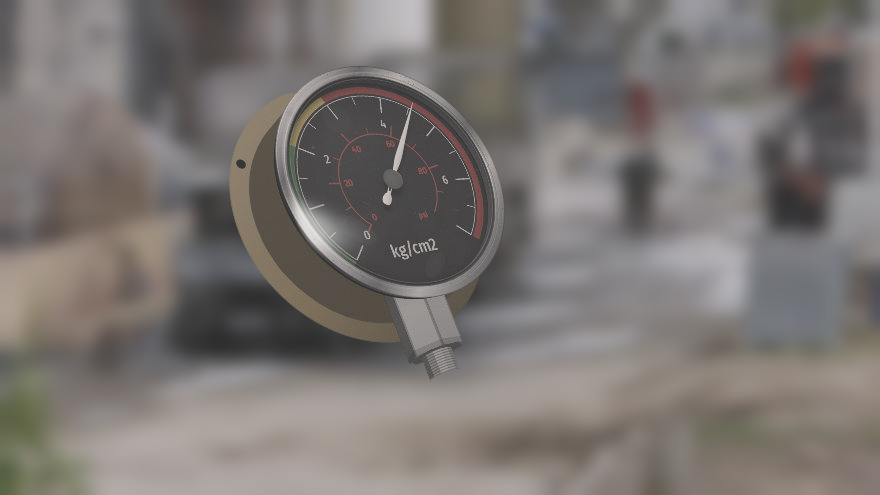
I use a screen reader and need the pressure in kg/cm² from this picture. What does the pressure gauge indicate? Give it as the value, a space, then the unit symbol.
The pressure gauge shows 4.5 kg/cm²
